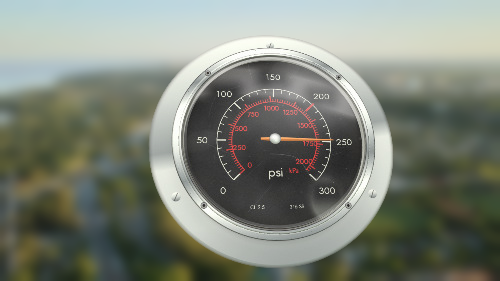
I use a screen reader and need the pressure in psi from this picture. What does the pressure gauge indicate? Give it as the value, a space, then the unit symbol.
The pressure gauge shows 250 psi
